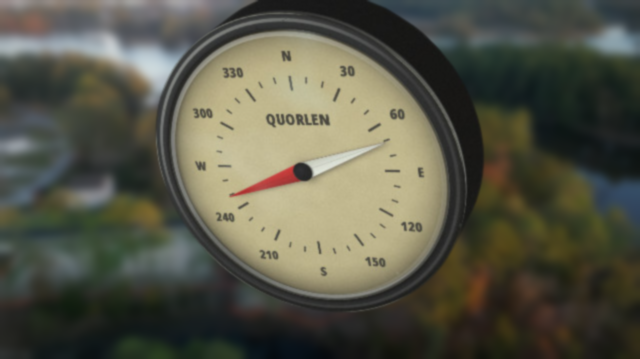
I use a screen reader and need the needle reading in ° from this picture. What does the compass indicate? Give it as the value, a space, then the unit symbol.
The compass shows 250 °
